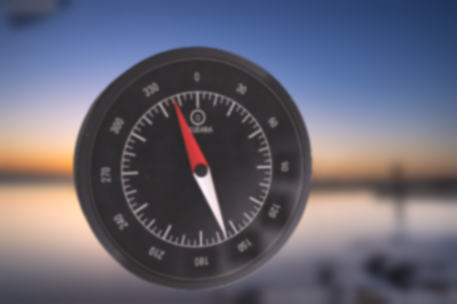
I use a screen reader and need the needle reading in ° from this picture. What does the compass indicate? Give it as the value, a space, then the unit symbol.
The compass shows 340 °
